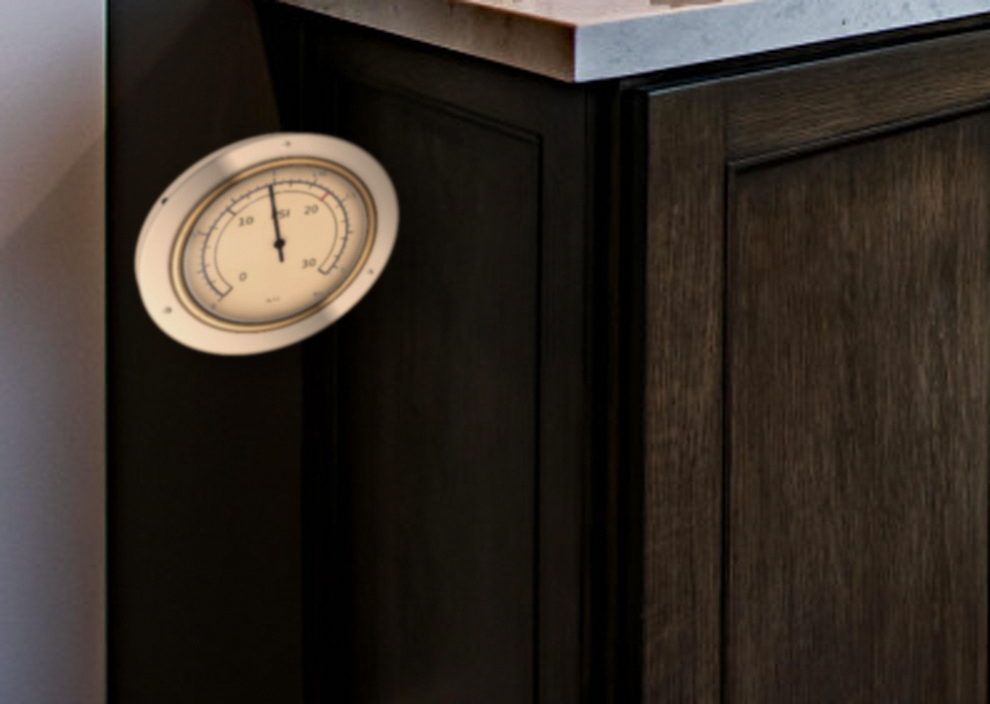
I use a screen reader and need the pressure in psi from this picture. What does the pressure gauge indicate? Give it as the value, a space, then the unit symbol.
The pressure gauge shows 14 psi
